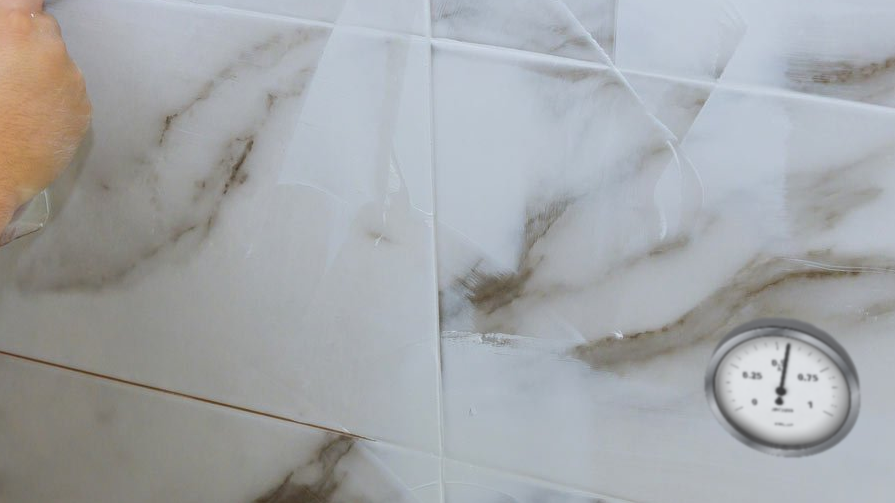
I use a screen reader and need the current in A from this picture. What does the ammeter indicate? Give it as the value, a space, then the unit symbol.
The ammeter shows 0.55 A
